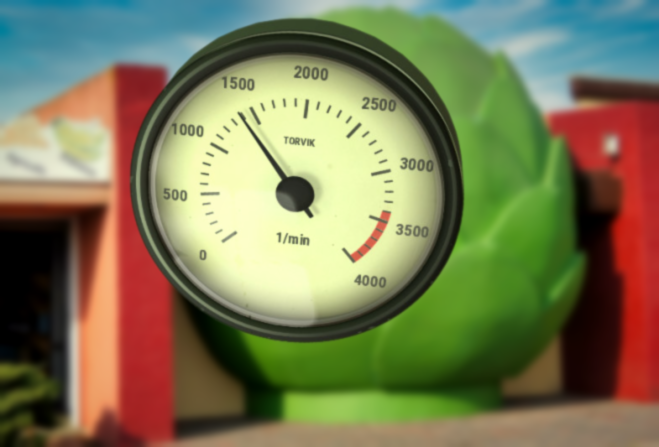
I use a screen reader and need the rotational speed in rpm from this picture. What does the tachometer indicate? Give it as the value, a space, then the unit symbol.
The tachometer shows 1400 rpm
